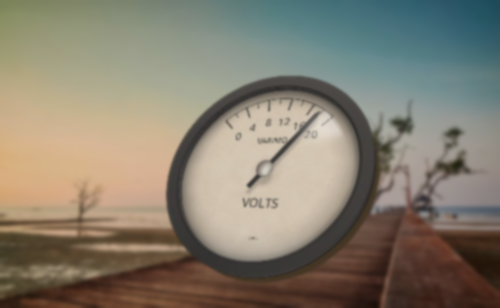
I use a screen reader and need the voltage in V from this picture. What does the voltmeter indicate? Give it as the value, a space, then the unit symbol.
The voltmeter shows 18 V
